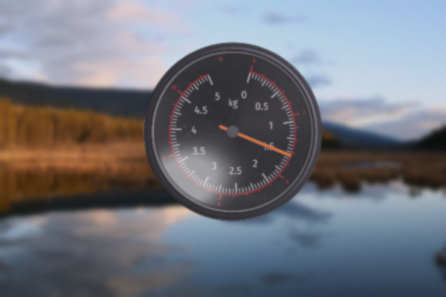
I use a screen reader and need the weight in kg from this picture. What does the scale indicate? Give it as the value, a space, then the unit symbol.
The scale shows 1.5 kg
